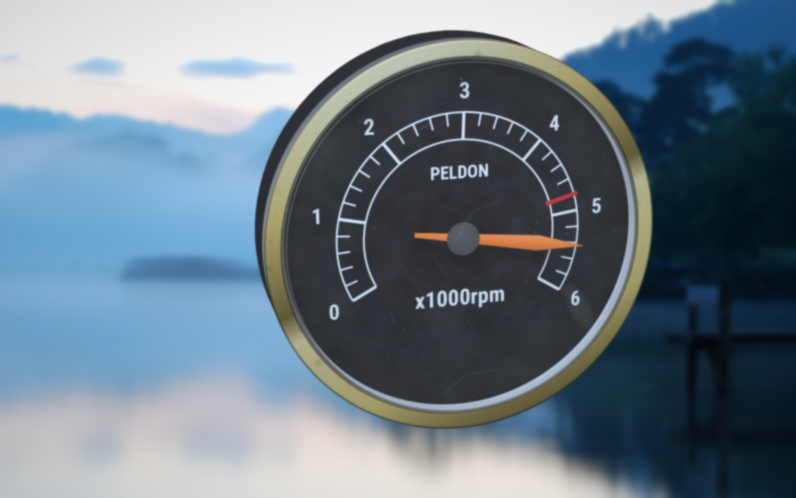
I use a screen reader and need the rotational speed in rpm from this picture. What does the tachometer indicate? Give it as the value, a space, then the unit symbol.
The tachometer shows 5400 rpm
